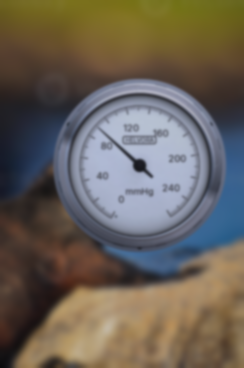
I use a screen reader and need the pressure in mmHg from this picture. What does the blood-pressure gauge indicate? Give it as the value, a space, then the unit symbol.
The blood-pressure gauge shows 90 mmHg
